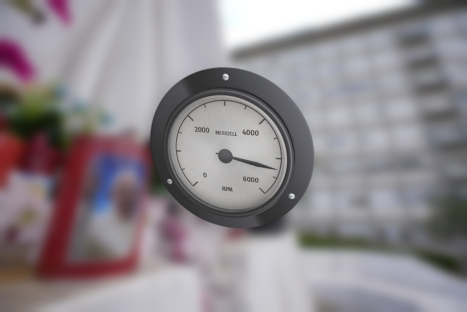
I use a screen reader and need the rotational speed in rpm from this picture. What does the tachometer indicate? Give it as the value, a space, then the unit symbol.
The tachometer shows 5250 rpm
